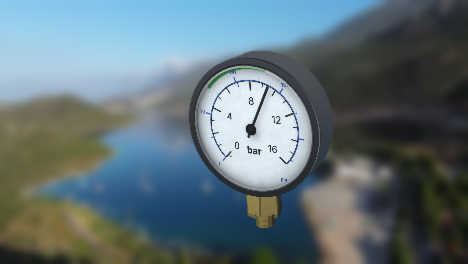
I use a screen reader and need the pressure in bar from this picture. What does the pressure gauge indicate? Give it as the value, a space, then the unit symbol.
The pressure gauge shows 9.5 bar
